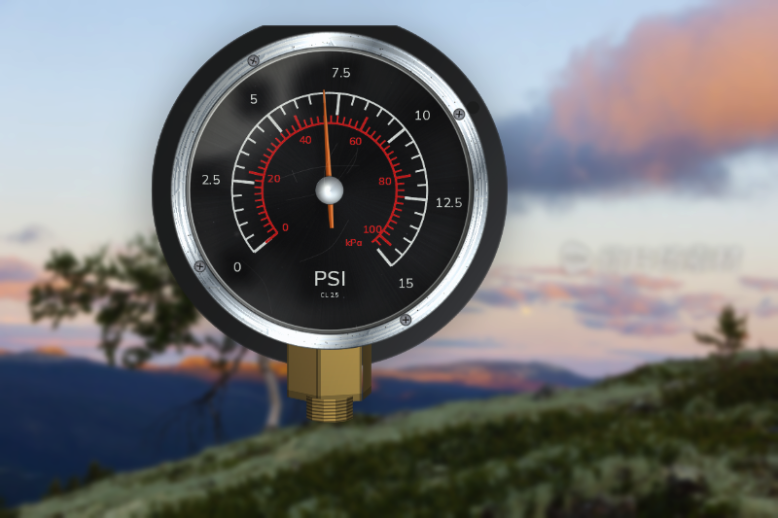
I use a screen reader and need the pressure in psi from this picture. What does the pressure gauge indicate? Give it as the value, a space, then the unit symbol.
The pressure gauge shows 7 psi
